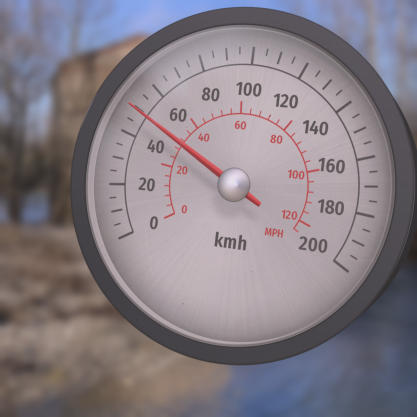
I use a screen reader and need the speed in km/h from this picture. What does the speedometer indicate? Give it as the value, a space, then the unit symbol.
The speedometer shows 50 km/h
